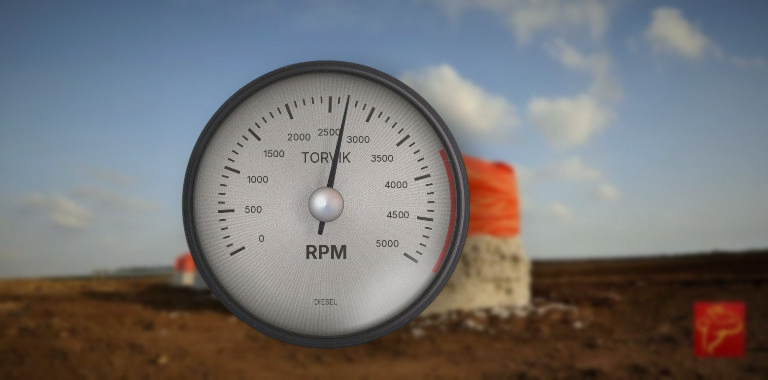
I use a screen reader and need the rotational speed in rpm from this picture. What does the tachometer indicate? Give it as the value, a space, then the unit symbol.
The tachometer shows 2700 rpm
